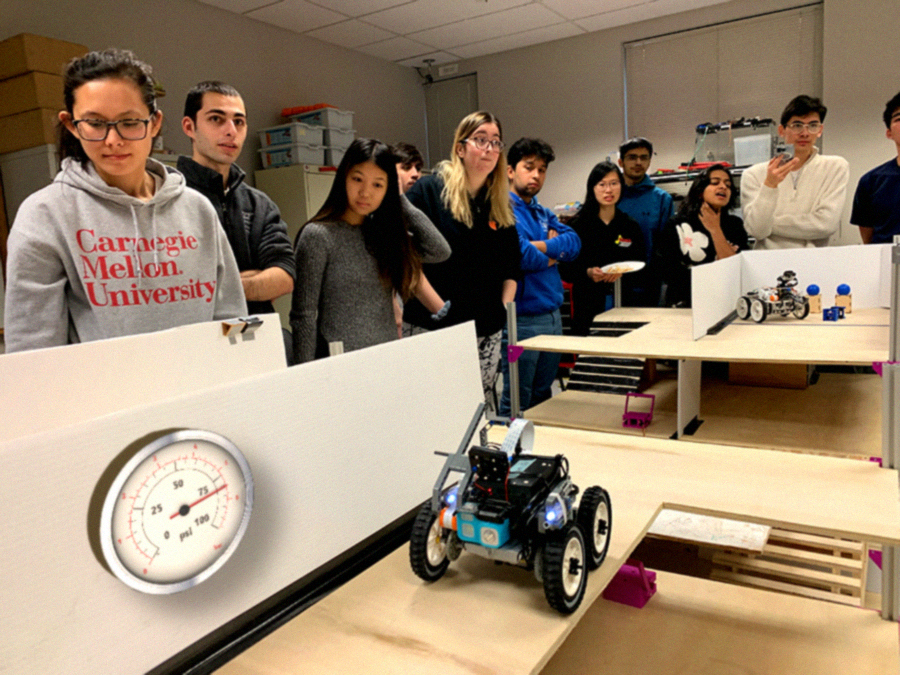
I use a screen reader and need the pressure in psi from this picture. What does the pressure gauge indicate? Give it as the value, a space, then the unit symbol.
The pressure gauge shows 80 psi
